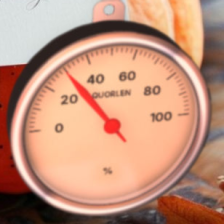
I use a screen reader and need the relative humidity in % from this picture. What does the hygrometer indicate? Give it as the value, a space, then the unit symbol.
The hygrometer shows 30 %
